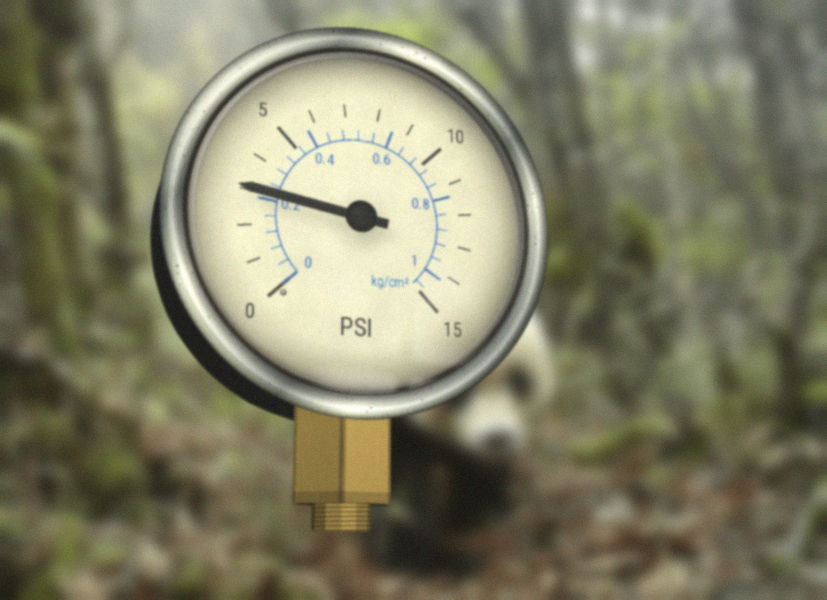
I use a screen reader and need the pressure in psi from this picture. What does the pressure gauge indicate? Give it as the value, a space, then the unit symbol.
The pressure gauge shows 3 psi
